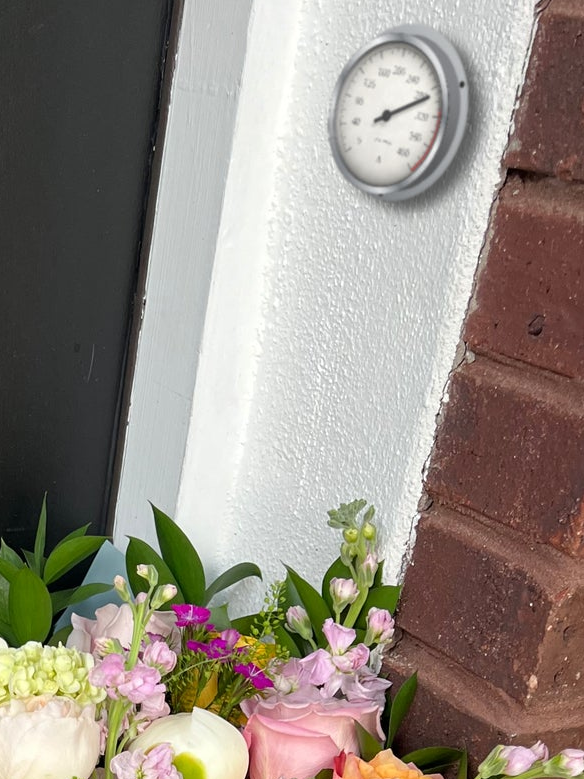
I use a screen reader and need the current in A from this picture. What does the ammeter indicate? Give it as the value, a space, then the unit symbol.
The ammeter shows 290 A
